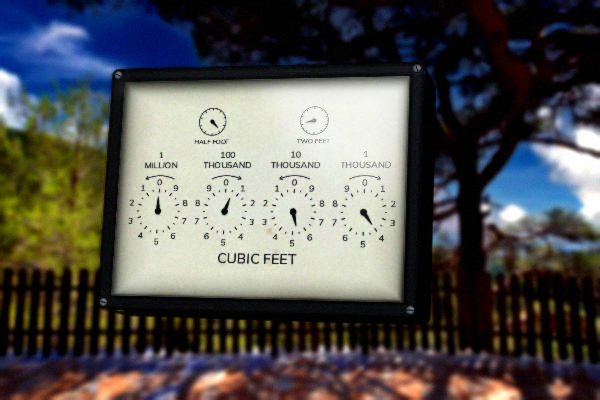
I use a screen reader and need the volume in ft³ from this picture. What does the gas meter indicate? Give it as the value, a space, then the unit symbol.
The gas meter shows 5400 ft³
